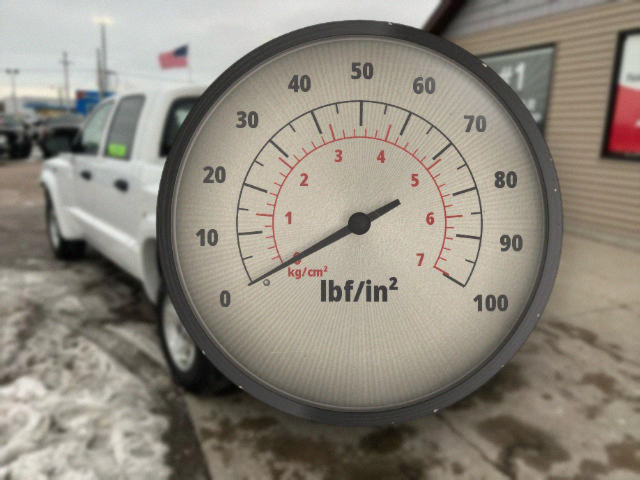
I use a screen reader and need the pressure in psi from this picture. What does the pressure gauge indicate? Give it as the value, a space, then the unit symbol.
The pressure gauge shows 0 psi
